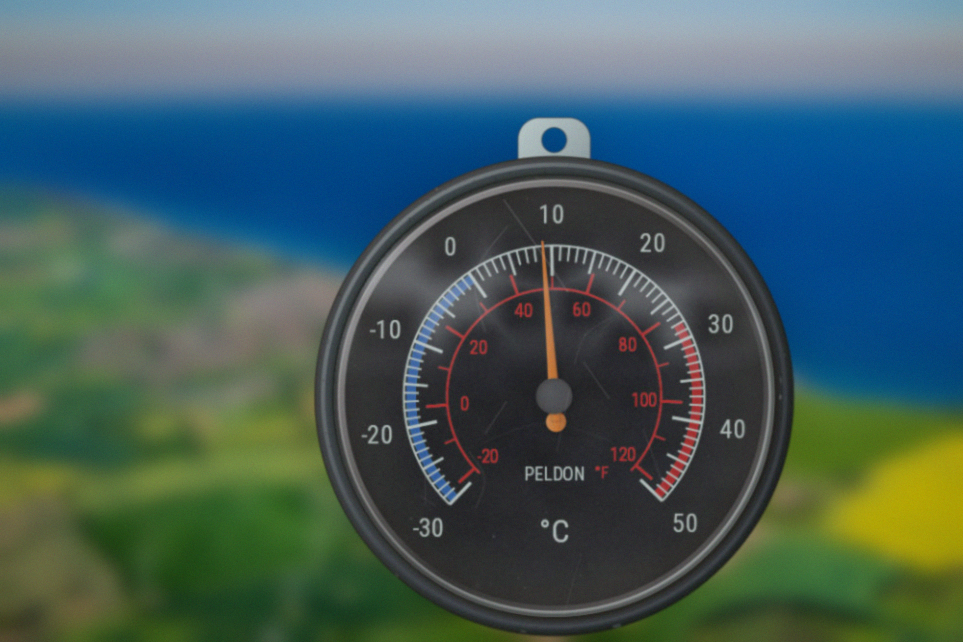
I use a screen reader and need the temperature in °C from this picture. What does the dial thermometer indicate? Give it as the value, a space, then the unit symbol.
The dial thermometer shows 9 °C
